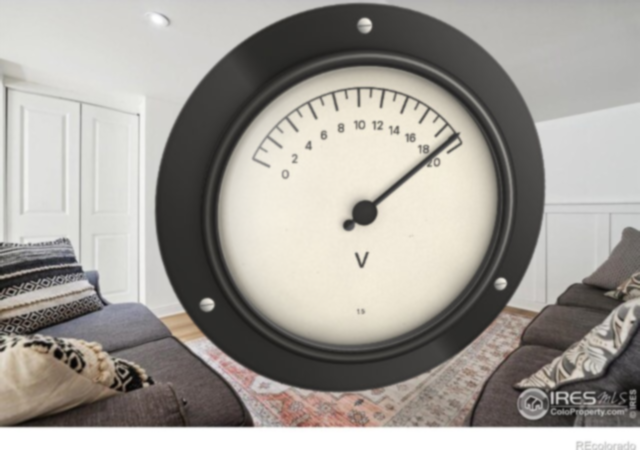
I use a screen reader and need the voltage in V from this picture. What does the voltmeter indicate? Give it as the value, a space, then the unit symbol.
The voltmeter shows 19 V
